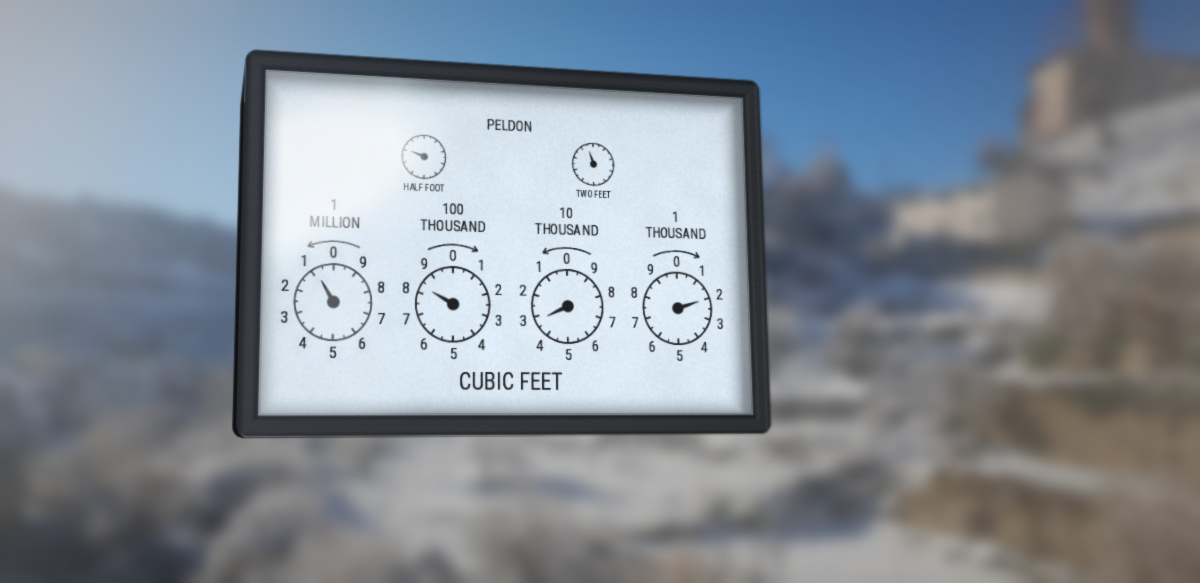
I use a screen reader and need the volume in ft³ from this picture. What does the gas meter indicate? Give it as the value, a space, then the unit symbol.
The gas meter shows 83200 ft³
